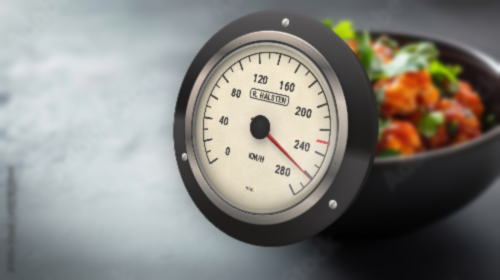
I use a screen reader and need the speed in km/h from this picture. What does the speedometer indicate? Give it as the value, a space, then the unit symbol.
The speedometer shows 260 km/h
